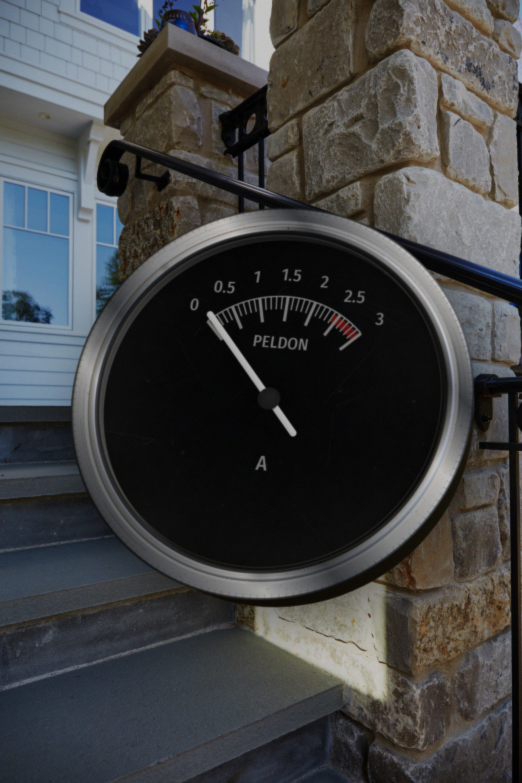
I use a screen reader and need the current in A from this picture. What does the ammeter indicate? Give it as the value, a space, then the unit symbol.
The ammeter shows 0.1 A
